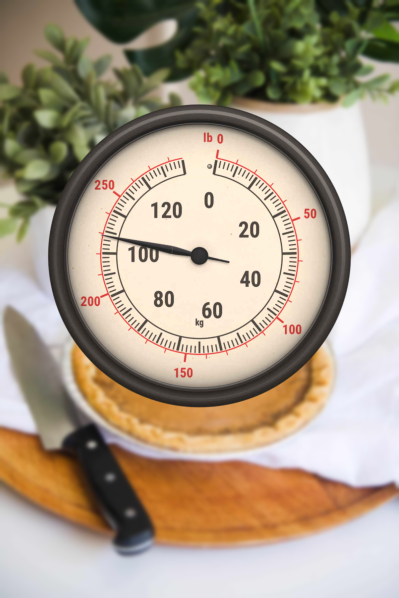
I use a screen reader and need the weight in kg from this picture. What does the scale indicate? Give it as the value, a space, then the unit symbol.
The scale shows 104 kg
